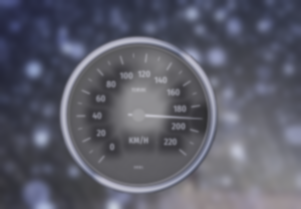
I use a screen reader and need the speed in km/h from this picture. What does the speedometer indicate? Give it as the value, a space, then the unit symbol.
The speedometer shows 190 km/h
